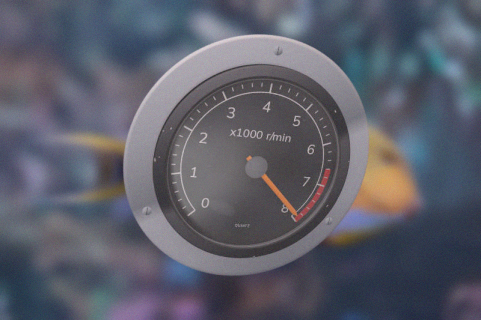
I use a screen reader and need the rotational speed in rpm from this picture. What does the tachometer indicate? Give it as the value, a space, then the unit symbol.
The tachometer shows 7900 rpm
